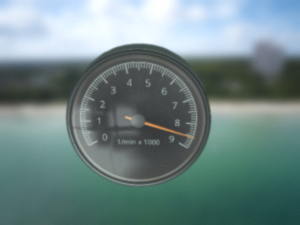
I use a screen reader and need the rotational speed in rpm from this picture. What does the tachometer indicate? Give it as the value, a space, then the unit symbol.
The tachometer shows 8500 rpm
